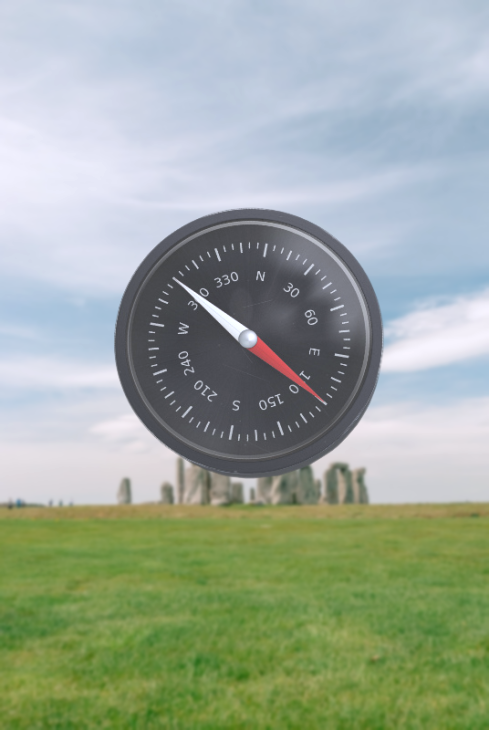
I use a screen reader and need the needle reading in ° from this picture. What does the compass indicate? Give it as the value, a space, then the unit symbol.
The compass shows 120 °
